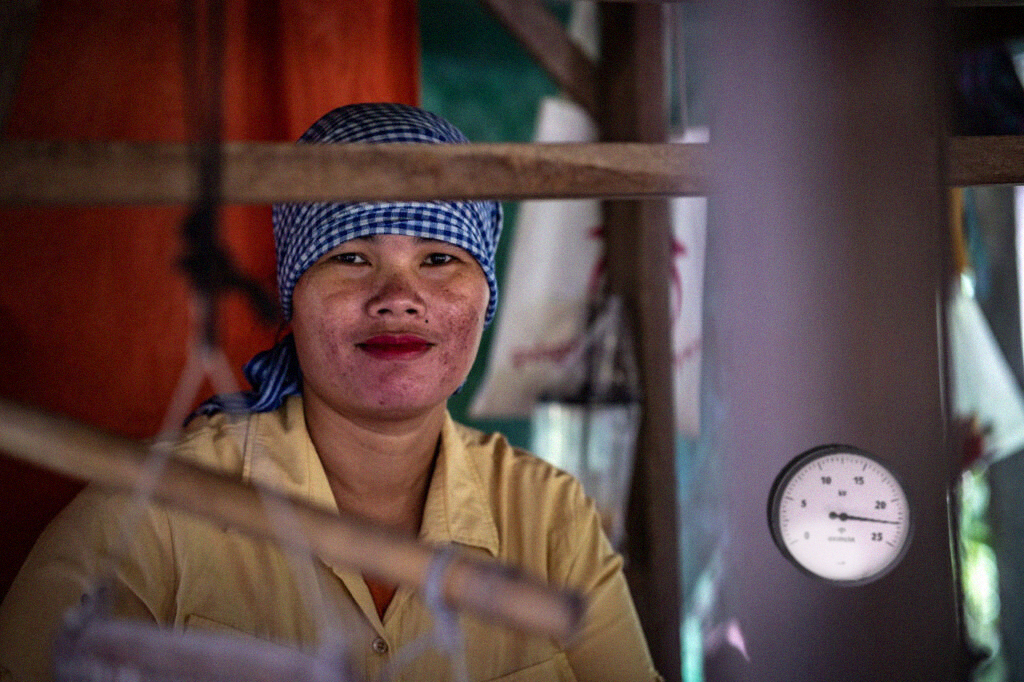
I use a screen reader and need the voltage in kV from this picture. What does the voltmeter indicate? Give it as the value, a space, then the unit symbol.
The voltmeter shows 22.5 kV
